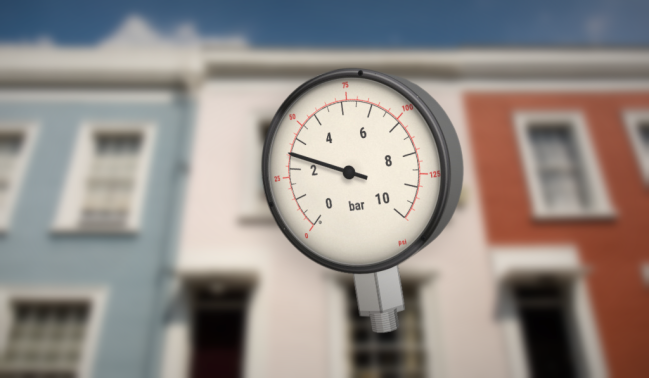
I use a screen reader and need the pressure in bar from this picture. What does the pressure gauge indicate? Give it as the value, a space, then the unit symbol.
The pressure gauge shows 2.5 bar
